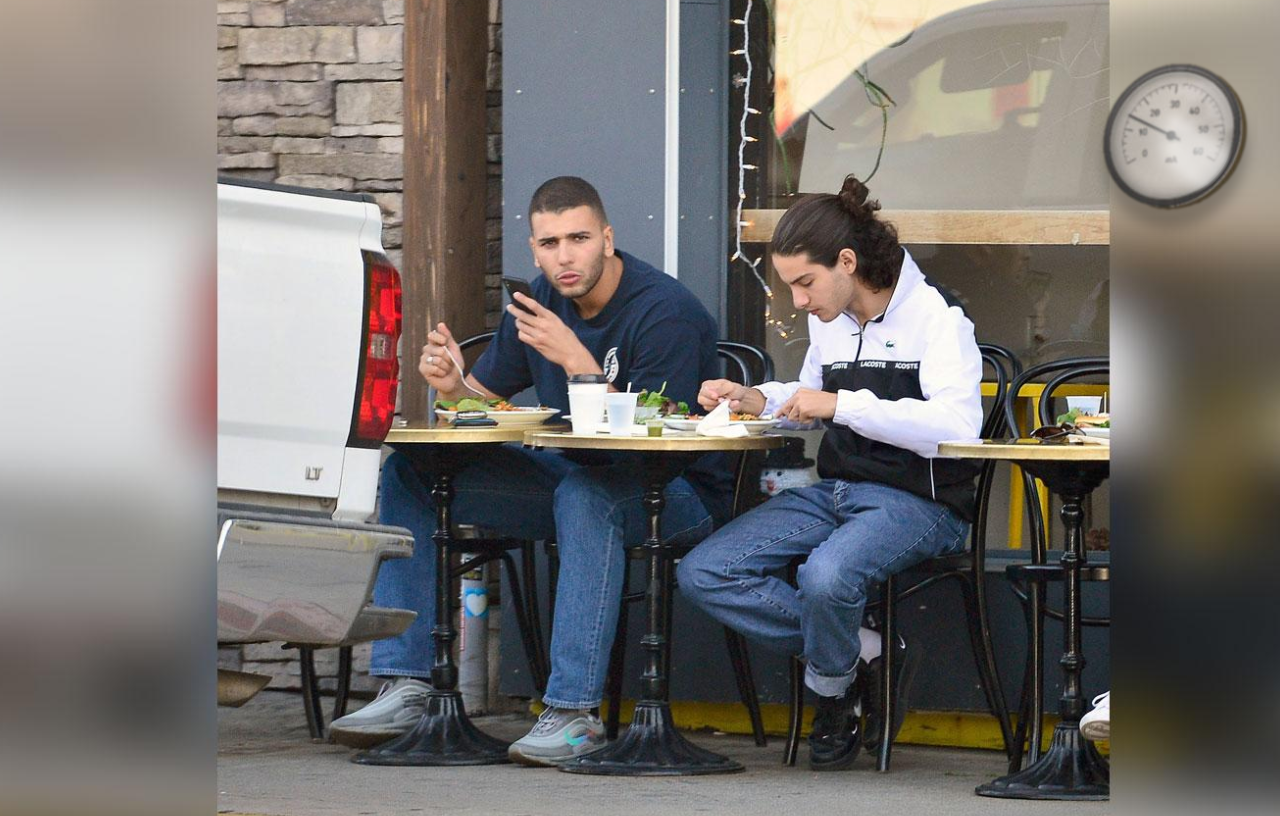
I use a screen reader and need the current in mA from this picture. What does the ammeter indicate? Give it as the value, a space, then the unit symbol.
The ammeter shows 14 mA
